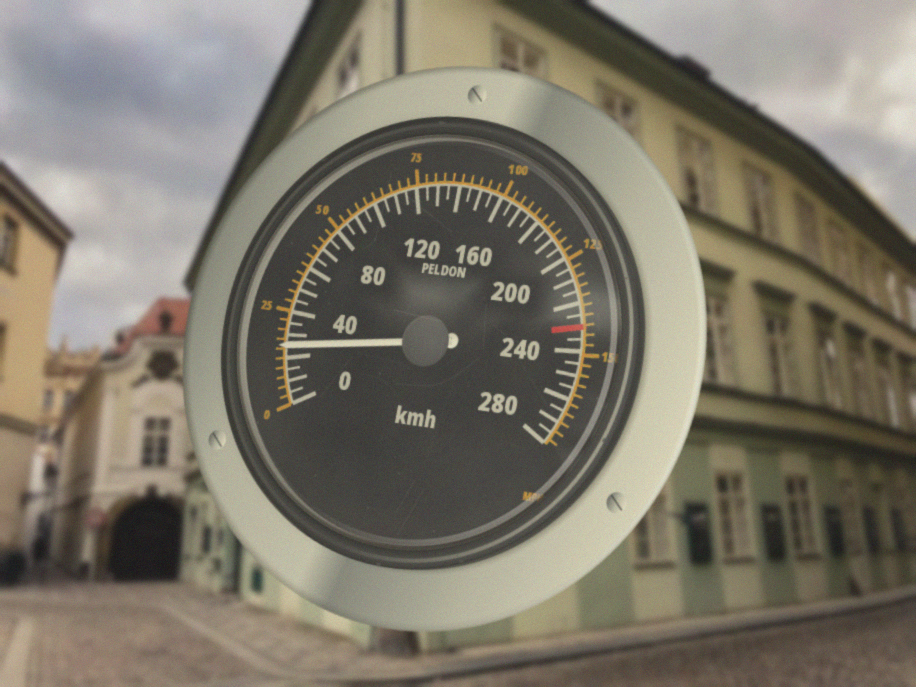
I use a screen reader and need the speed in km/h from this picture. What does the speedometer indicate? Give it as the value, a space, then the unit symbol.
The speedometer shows 25 km/h
